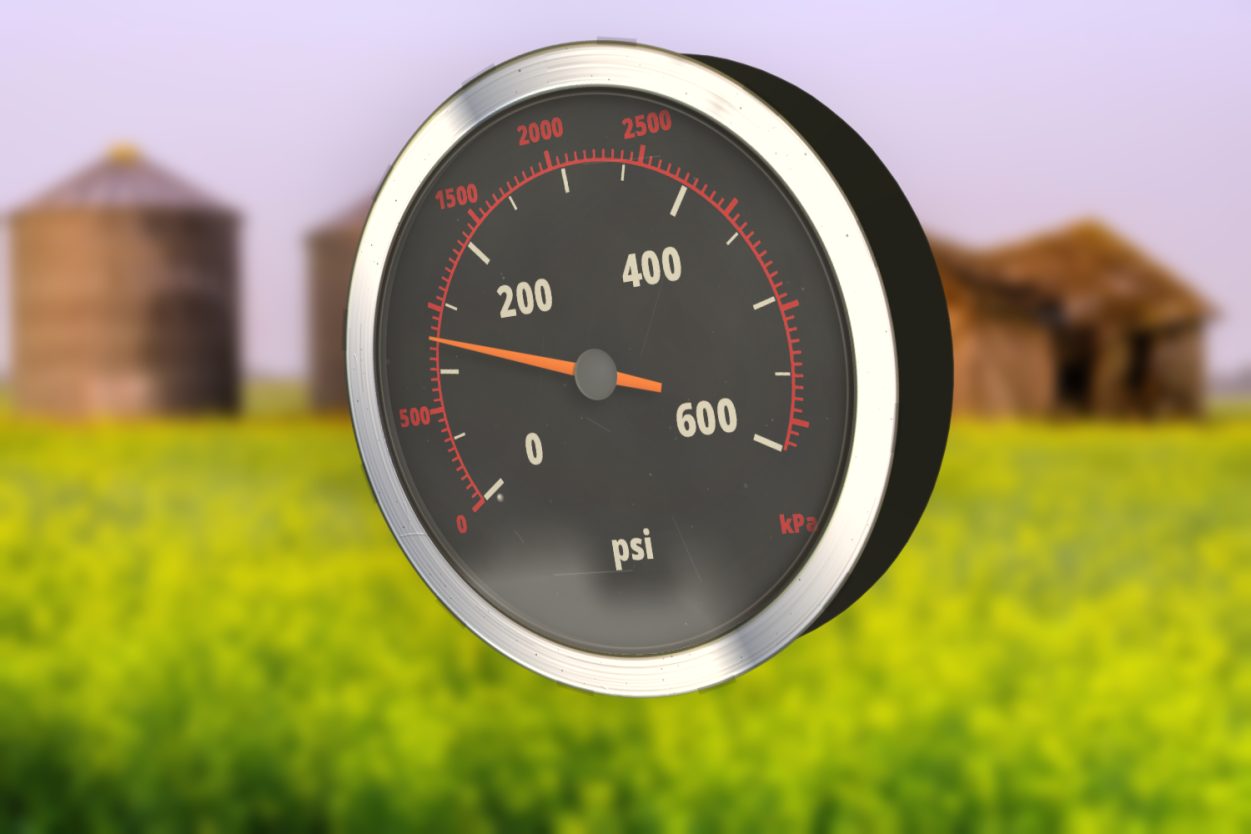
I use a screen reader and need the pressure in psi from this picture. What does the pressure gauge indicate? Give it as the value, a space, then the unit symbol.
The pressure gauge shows 125 psi
